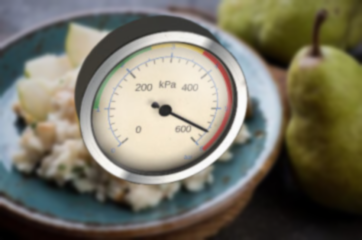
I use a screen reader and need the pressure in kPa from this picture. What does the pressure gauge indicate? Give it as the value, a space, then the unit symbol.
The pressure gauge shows 560 kPa
